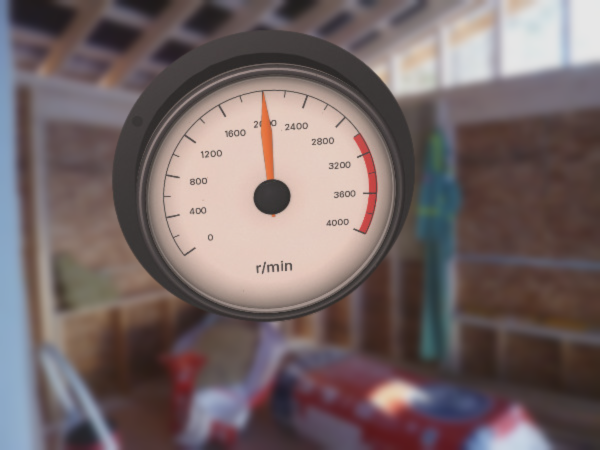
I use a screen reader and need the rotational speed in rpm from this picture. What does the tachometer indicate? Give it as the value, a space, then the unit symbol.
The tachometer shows 2000 rpm
